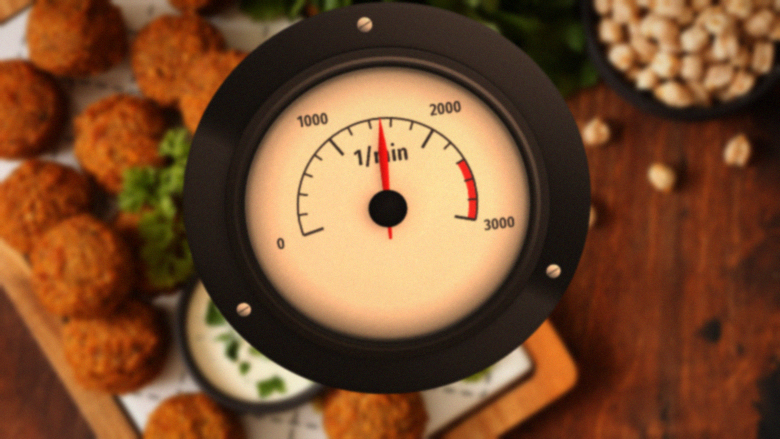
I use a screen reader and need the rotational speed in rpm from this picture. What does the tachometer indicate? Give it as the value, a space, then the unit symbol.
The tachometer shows 1500 rpm
